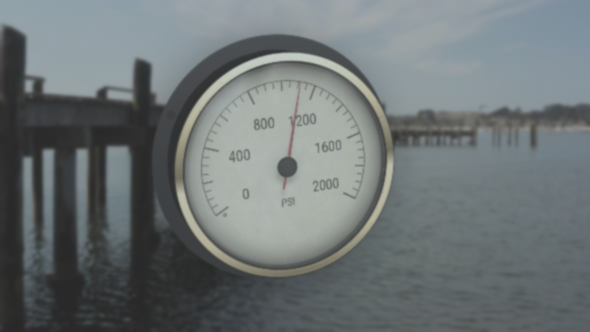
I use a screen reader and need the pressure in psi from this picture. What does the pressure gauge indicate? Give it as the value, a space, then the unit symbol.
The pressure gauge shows 1100 psi
